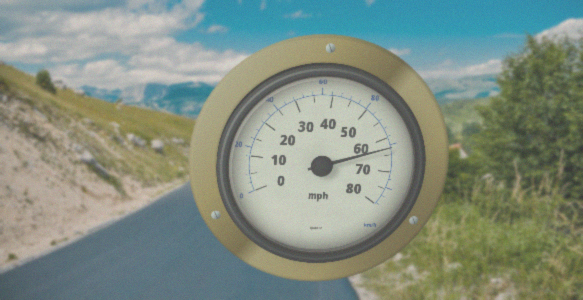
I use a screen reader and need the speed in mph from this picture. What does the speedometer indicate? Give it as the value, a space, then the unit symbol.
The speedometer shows 62.5 mph
